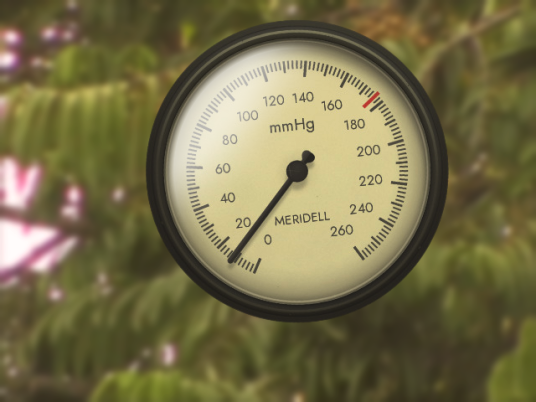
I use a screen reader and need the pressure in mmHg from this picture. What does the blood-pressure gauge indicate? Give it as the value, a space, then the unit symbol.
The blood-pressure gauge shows 12 mmHg
